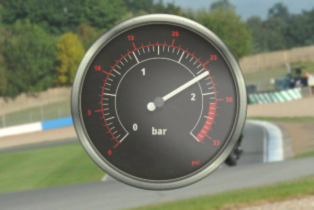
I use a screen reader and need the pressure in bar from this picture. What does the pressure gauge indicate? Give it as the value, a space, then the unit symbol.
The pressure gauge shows 1.8 bar
